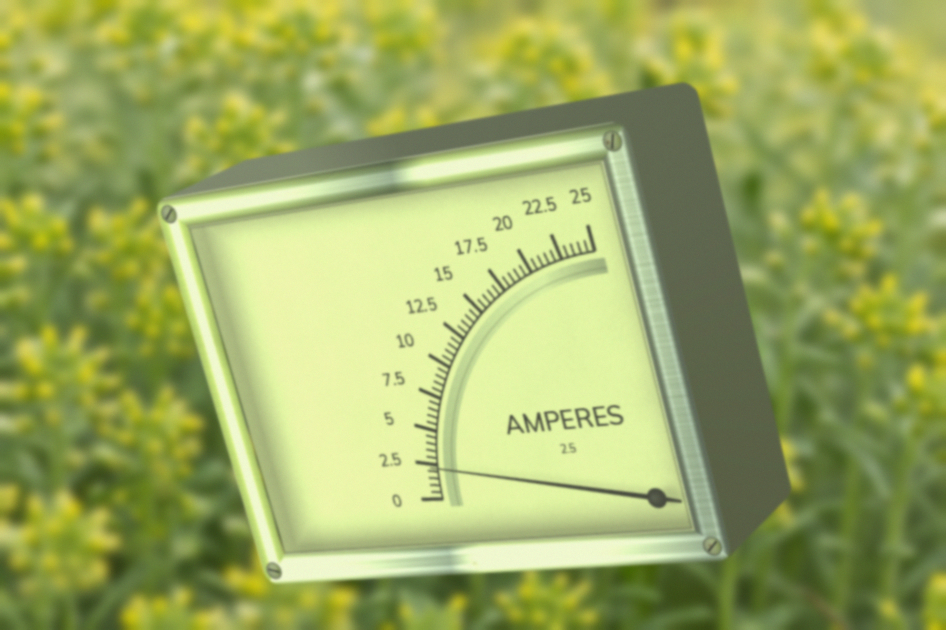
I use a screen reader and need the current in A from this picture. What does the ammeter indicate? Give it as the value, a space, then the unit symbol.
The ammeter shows 2.5 A
